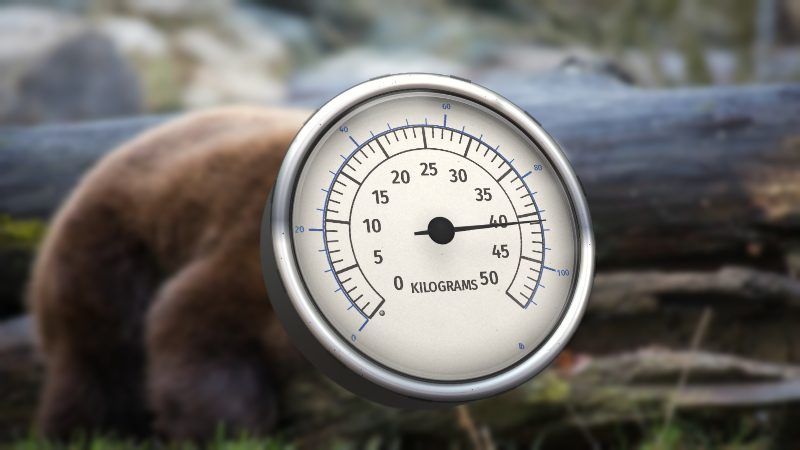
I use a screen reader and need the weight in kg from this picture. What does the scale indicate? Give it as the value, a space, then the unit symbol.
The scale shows 41 kg
